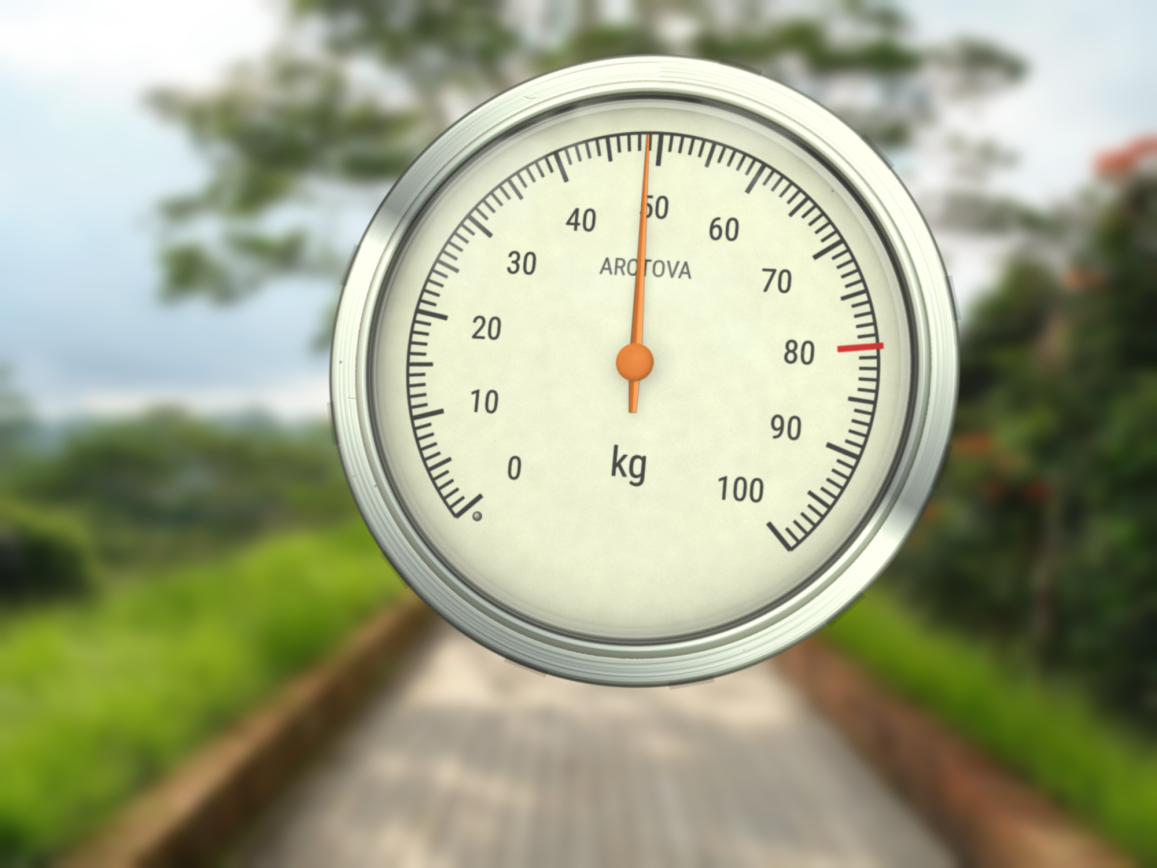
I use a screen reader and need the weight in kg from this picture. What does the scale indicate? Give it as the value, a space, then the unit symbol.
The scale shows 49 kg
